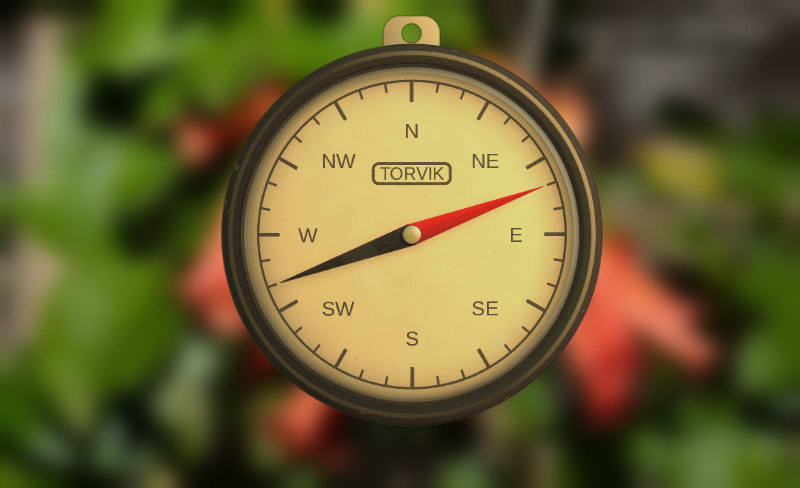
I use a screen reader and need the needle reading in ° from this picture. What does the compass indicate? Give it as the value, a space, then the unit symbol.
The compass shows 70 °
